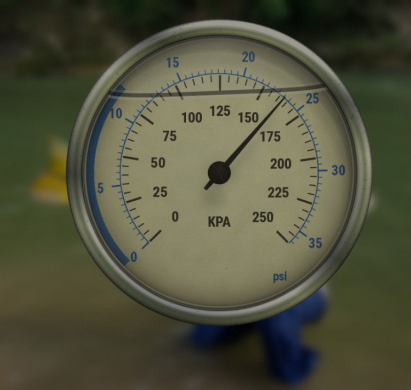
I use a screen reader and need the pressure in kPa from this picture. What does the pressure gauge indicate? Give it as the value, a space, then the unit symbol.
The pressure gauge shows 162.5 kPa
